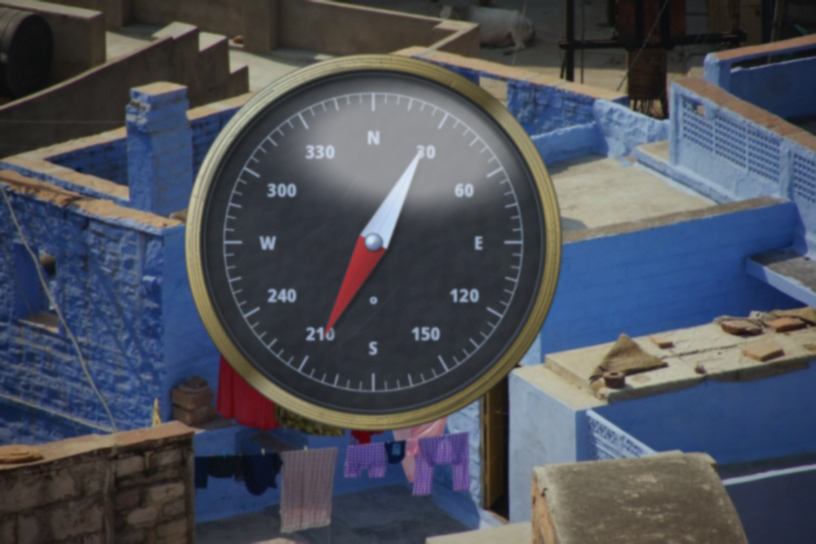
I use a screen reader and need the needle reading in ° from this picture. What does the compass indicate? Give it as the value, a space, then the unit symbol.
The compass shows 207.5 °
